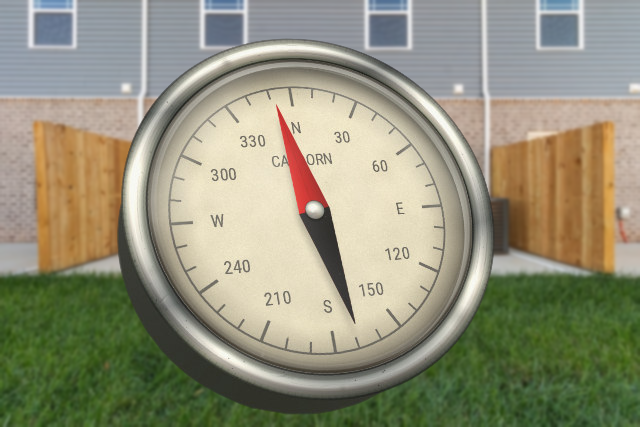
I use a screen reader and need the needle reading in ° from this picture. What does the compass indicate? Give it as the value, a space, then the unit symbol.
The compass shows 350 °
